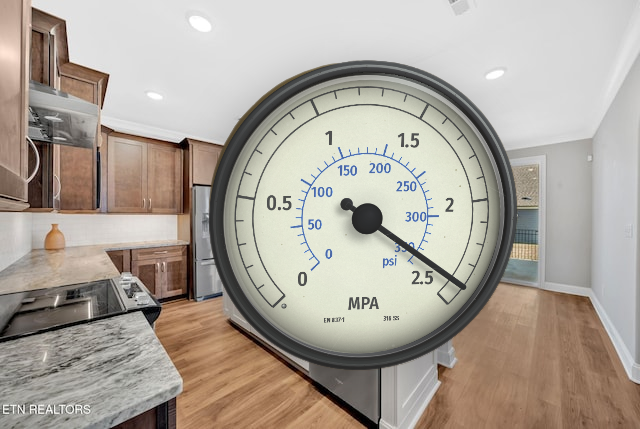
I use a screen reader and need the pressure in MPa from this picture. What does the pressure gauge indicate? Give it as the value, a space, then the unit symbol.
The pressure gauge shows 2.4 MPa
